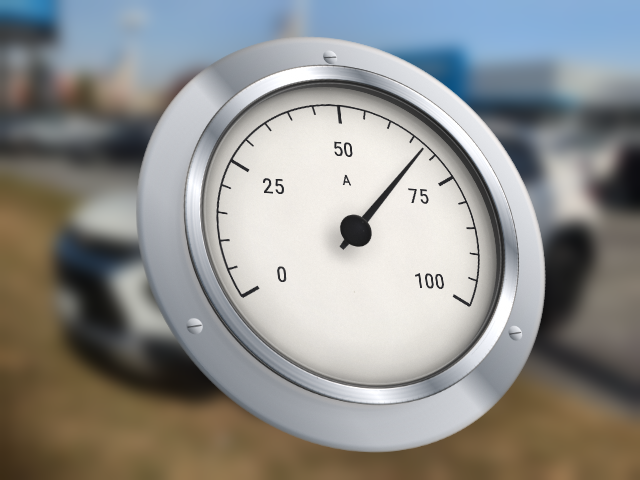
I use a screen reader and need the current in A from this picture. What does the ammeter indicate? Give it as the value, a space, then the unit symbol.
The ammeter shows 67.5 A
